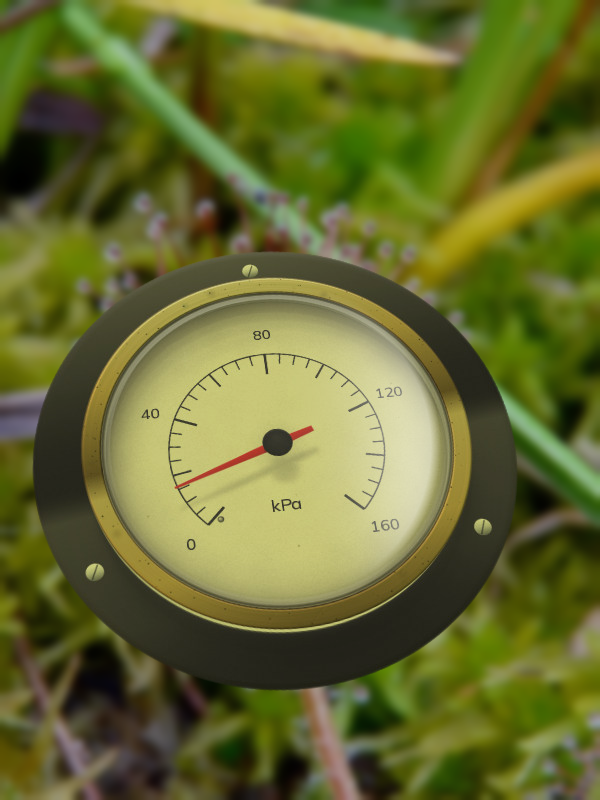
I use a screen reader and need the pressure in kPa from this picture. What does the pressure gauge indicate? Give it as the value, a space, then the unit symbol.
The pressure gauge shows 15 kPa
